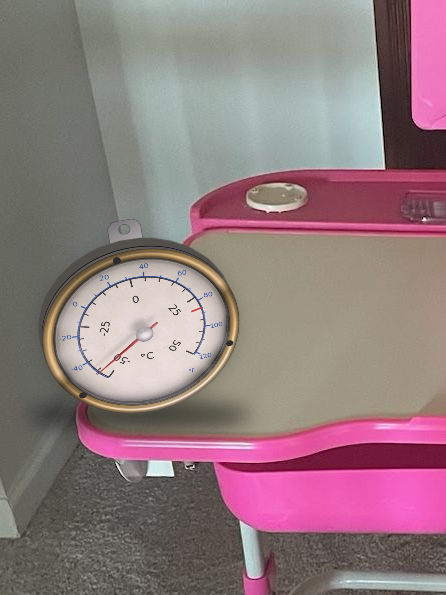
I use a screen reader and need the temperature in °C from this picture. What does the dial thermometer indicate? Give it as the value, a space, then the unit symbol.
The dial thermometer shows -45 °C
